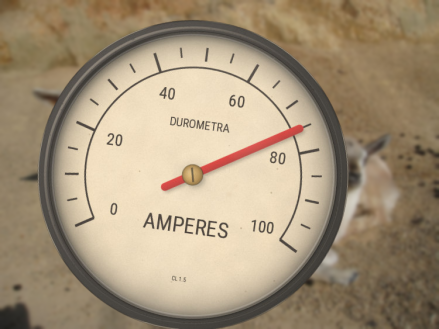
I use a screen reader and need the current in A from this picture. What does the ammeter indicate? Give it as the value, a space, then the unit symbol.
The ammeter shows 75 A
